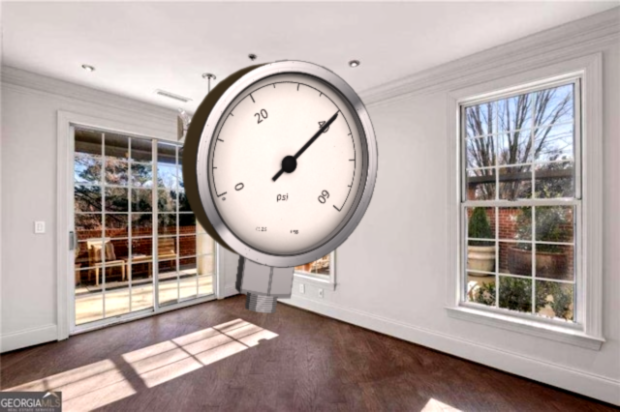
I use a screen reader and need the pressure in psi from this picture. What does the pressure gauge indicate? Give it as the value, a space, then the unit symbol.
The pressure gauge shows 40 psi
